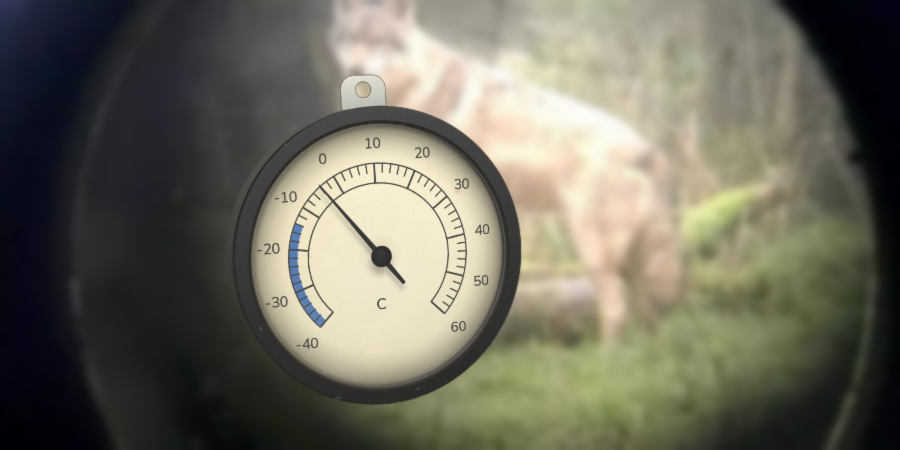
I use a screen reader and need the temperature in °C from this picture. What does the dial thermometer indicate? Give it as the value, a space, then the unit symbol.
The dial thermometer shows -4 °C
